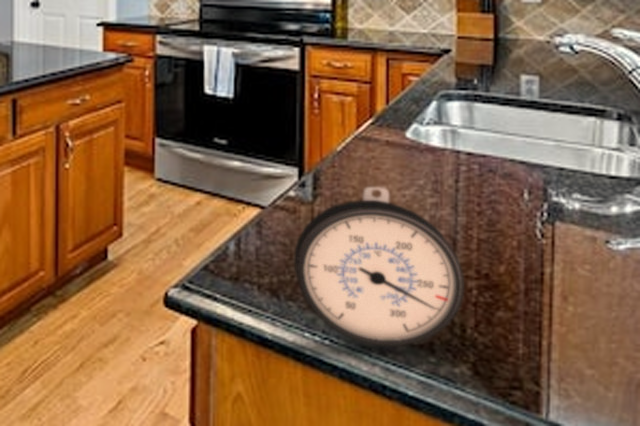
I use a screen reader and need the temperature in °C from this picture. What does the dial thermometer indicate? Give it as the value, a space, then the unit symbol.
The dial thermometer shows 270 °C
